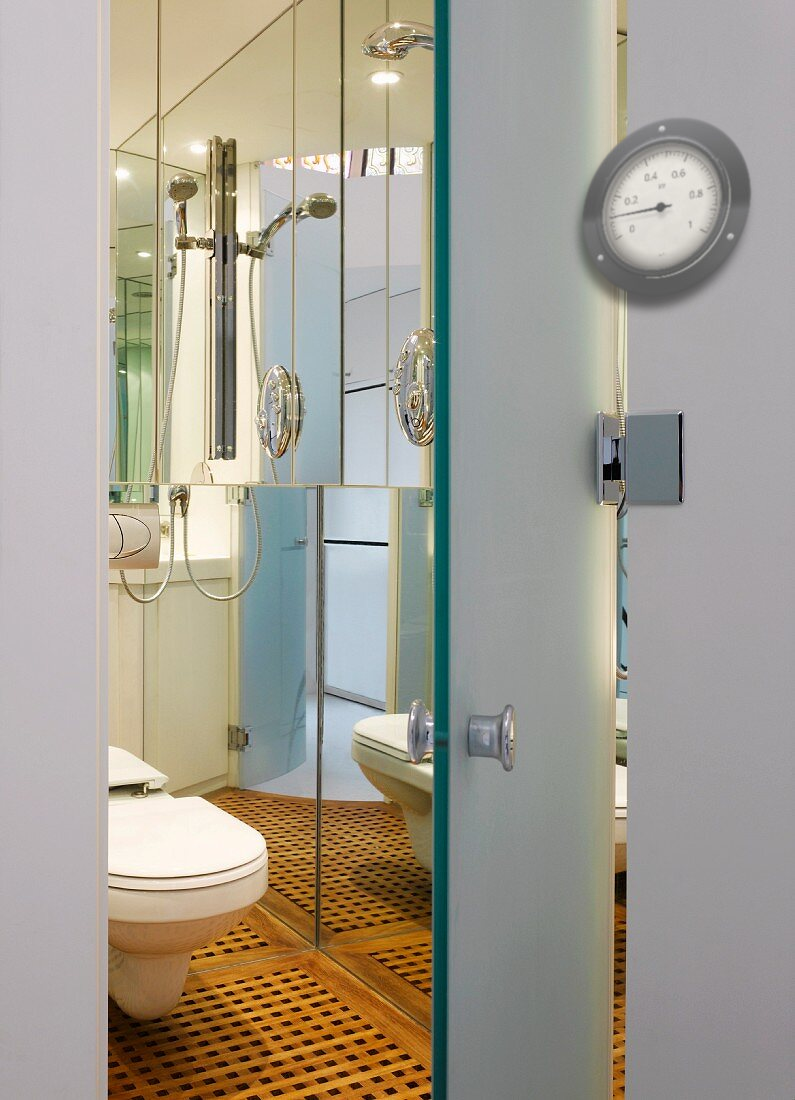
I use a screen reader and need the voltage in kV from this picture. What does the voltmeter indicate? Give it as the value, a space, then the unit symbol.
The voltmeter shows 0.1 kV
